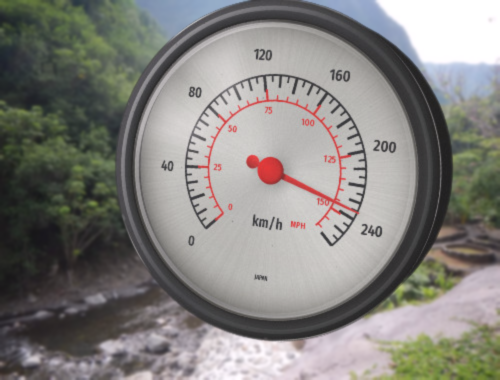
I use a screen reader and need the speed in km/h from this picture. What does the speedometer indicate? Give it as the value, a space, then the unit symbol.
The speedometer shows 235 km/h
